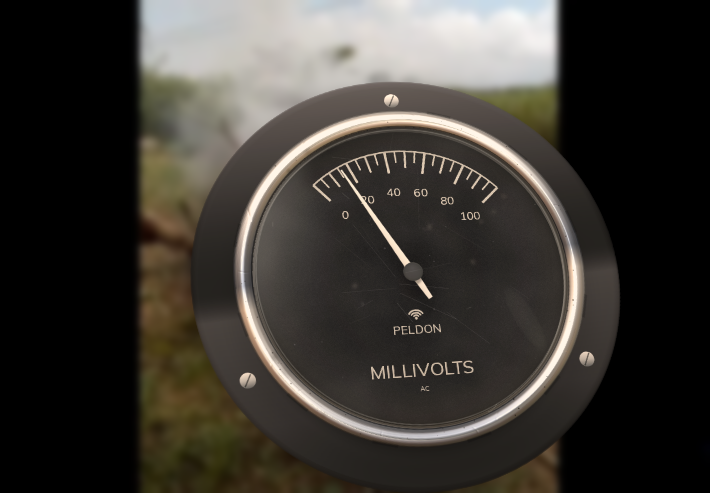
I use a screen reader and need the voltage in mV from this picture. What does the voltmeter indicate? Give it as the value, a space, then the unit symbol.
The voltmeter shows 15 mV
